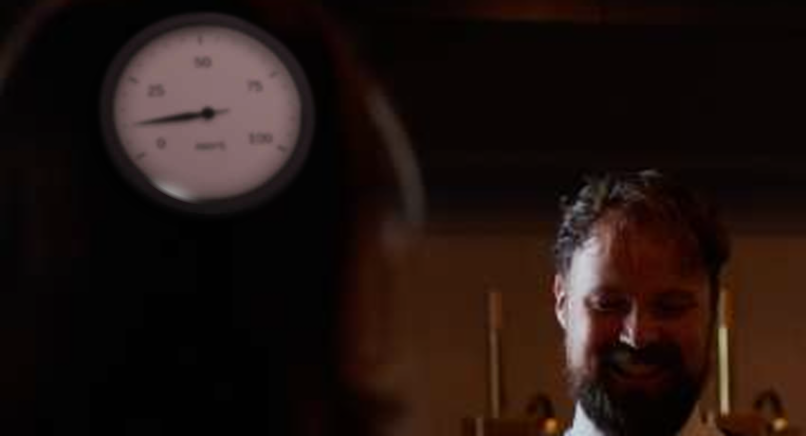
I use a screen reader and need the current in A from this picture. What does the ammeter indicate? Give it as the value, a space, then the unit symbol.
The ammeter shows 10 A
